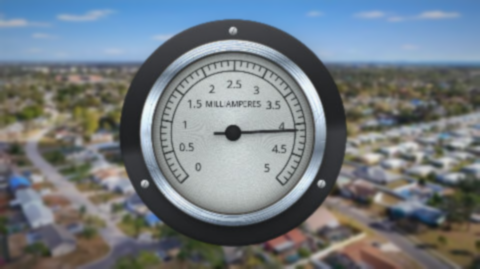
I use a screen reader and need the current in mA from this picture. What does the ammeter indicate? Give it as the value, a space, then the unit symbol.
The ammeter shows 4.1 mA
